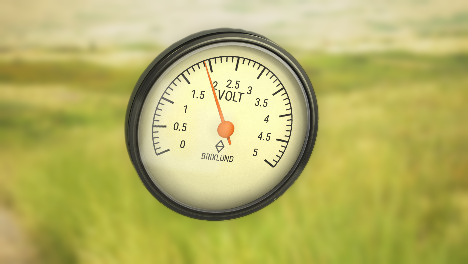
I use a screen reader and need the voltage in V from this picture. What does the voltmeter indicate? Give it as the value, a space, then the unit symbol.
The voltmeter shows 1.9 V
